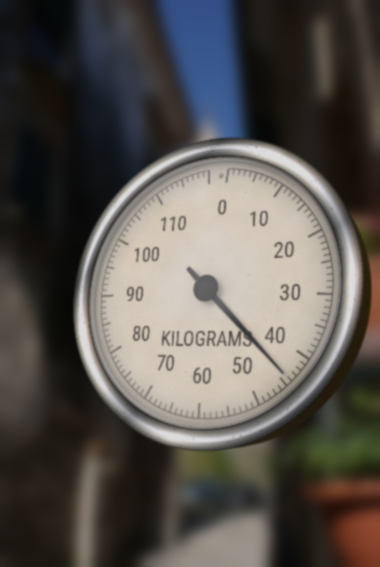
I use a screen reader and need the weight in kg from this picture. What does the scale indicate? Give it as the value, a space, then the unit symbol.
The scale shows 44 kg
